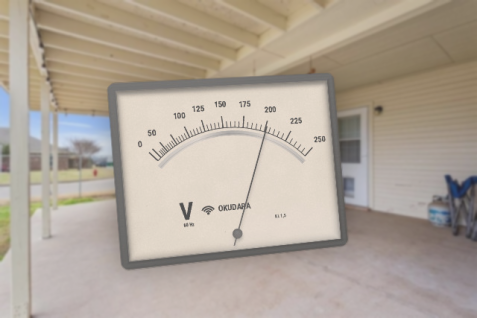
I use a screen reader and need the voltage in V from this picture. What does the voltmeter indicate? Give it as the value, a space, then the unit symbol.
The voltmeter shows 200 V
